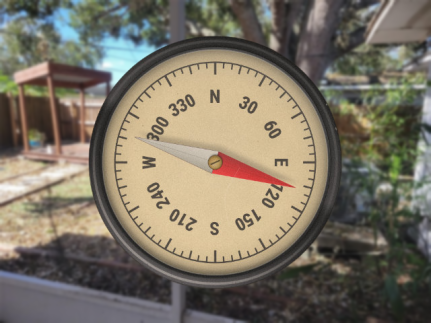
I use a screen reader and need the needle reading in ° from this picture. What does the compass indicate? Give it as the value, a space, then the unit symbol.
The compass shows 107.5 °
